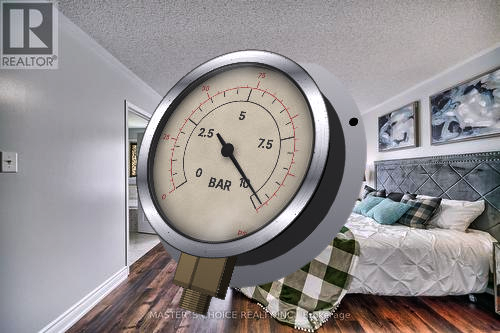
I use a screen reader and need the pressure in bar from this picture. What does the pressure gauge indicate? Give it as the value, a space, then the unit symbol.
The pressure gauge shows 9.75 bar
